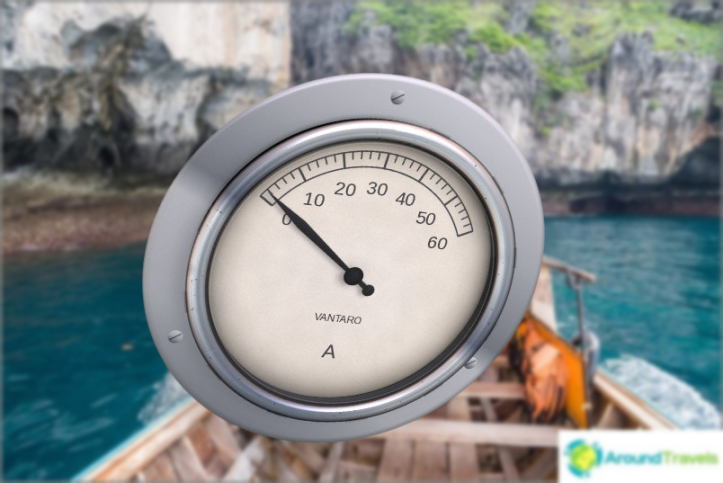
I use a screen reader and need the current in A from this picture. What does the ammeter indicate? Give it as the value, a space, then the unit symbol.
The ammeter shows 2 A
